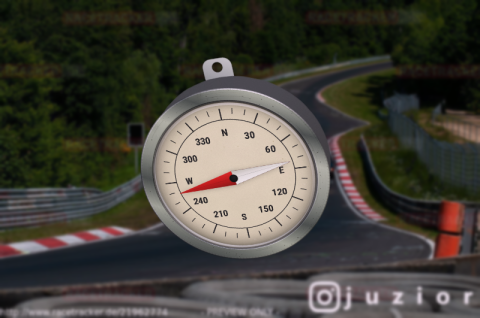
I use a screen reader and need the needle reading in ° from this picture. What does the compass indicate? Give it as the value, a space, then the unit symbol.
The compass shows 260 °
